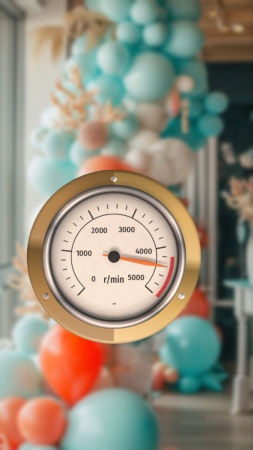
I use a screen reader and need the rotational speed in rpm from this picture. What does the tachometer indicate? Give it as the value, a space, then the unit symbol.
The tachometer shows 4400 rpm
